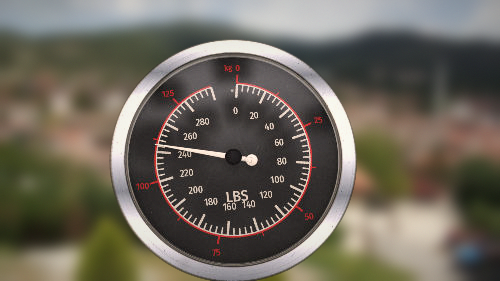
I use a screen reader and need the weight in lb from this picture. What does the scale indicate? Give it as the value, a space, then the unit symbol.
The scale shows 244 lb
